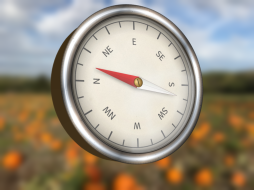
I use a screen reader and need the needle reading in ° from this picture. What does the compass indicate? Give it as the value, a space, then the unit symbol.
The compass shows 15 °
